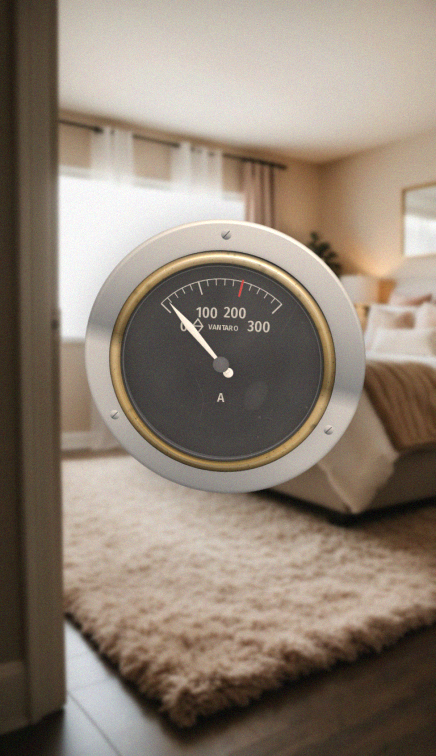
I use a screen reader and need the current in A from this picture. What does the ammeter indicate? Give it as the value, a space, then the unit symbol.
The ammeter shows 20 A
